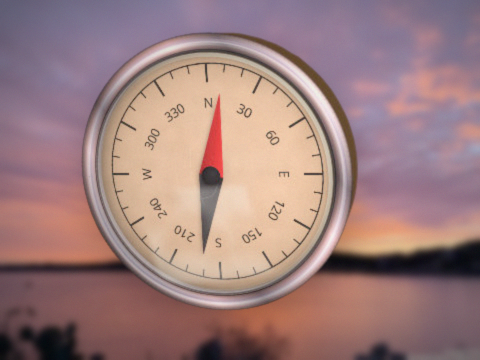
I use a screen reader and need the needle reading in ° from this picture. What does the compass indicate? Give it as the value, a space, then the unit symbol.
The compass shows 10 °
